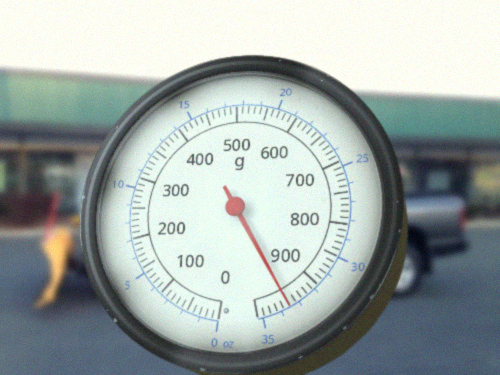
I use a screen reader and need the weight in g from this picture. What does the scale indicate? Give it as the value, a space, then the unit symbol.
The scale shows 950 g
